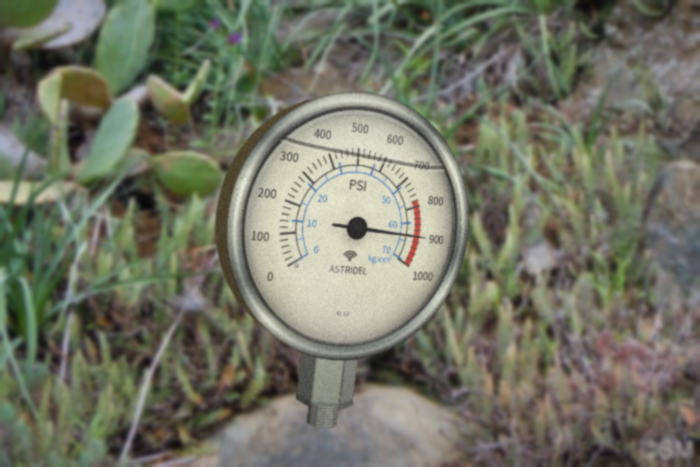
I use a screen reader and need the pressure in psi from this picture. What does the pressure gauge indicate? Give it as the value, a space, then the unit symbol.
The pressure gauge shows 900 psi
